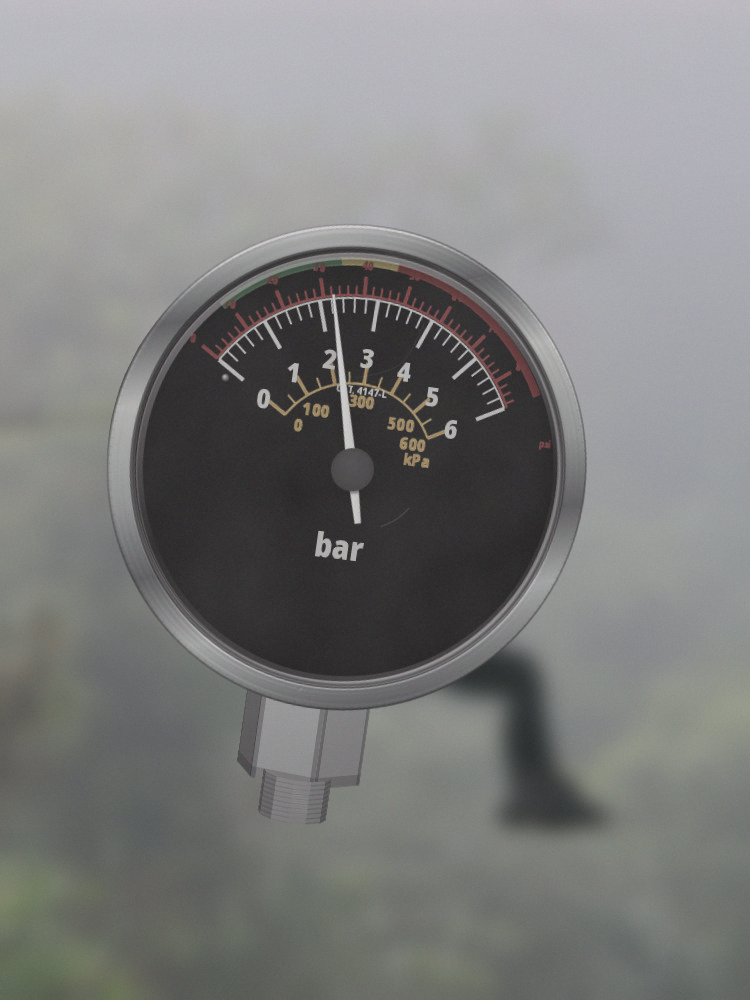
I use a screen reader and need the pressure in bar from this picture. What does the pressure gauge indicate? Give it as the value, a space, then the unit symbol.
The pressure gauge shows 2.2 bar
